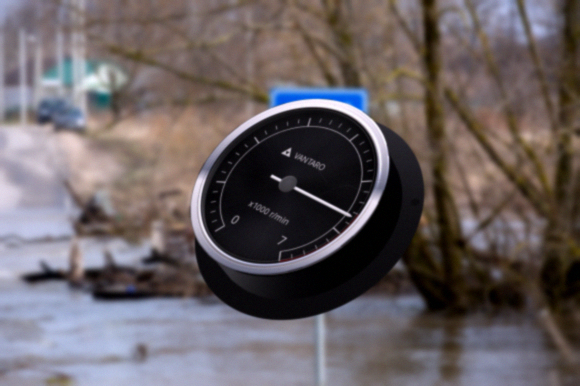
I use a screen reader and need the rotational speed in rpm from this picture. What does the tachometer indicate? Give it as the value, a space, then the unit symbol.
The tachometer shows 5700 rpm
